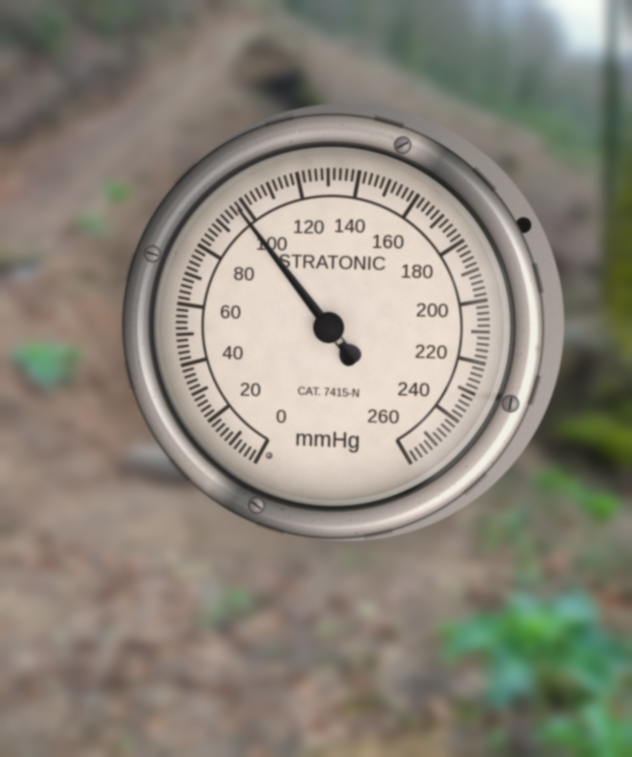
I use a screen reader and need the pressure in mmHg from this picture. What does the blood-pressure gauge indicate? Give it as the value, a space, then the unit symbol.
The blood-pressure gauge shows 98 mmHg
